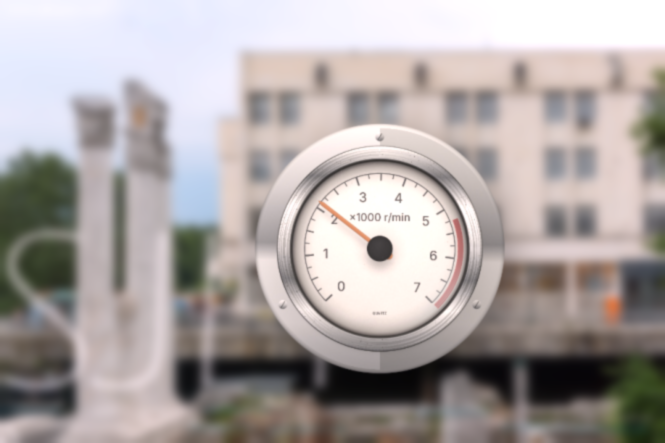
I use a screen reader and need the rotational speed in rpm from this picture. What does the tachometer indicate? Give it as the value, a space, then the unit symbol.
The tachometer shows 2125 rpm
